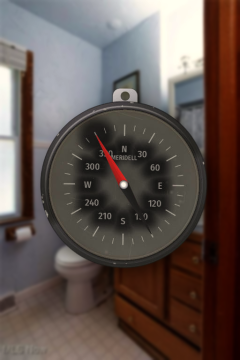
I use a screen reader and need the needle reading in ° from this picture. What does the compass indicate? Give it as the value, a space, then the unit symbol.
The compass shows 330 °
